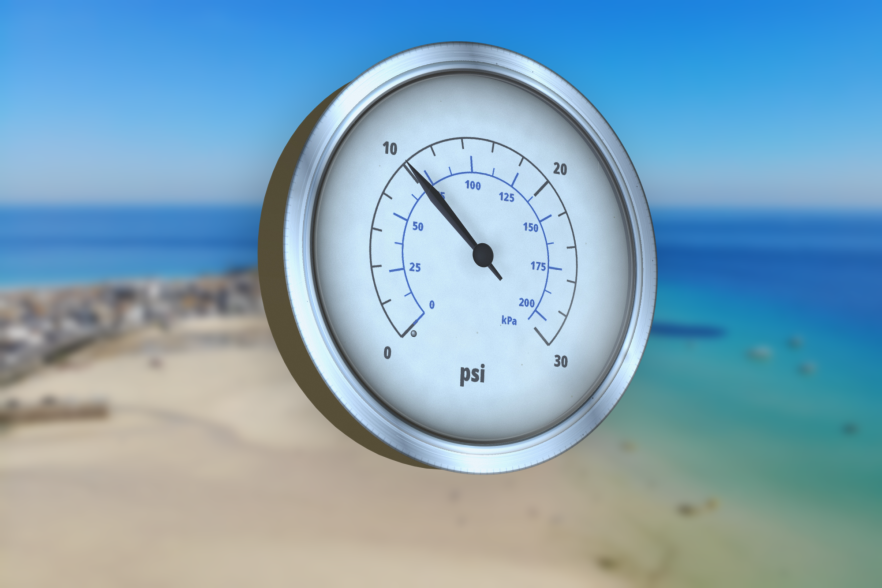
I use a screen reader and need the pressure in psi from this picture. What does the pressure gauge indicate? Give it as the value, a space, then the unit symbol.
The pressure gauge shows 10 psi
